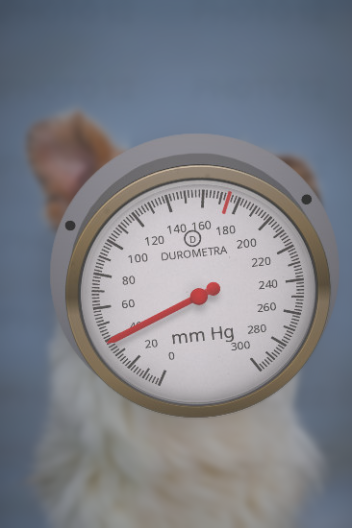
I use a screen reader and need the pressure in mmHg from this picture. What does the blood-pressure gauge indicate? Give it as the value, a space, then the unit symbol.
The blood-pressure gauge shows 40 mmHg
